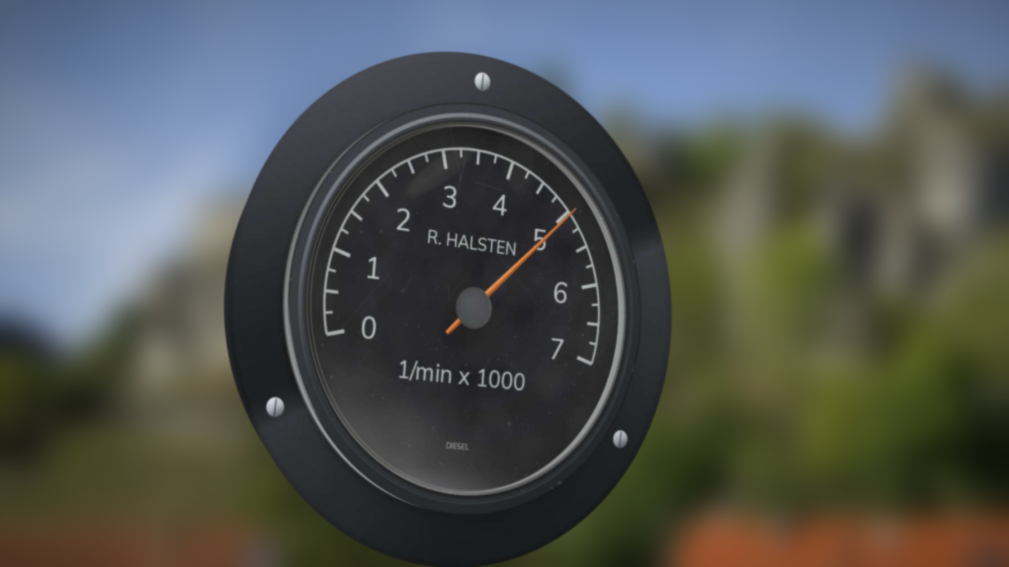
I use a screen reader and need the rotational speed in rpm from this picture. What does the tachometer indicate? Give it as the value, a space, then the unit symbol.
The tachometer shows 5000 rpm
